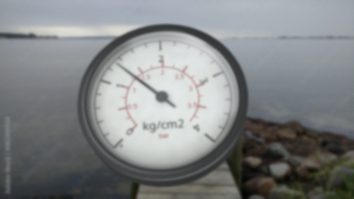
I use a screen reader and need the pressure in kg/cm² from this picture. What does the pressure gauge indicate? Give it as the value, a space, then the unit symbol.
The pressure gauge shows 1.3 kg/cm²
